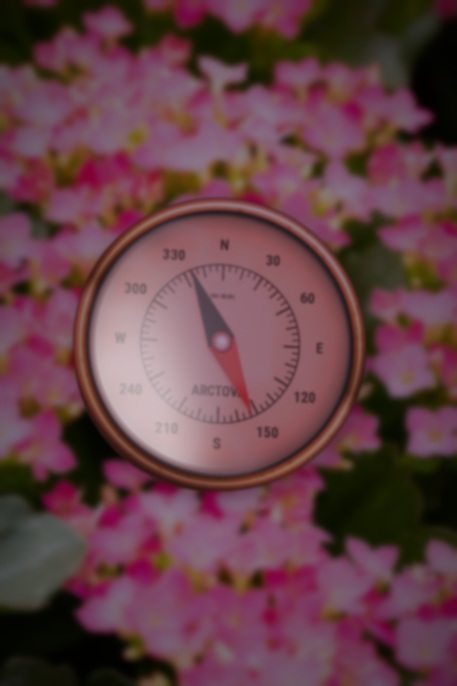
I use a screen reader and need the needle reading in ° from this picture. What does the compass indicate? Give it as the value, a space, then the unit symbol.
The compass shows 155 °
